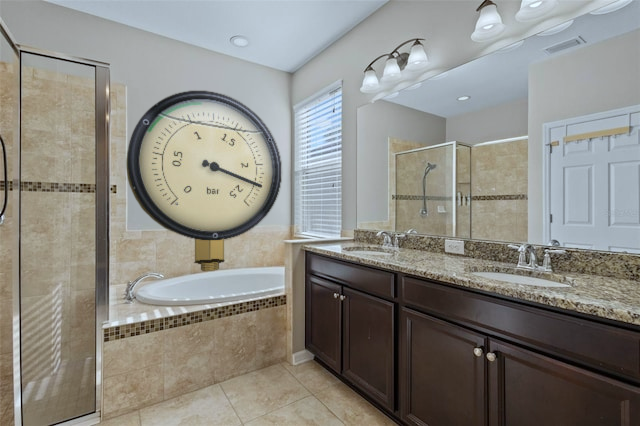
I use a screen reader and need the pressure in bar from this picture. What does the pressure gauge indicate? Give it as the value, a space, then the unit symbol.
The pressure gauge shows 2.25 bar
